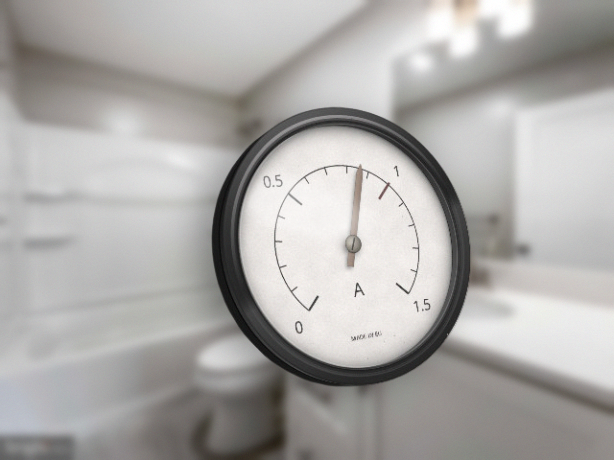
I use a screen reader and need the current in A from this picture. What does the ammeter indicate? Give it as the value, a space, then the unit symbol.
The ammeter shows 0.85 A
